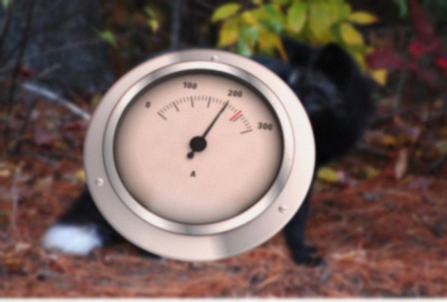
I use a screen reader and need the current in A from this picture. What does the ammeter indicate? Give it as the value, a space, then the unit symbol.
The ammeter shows 200 A
